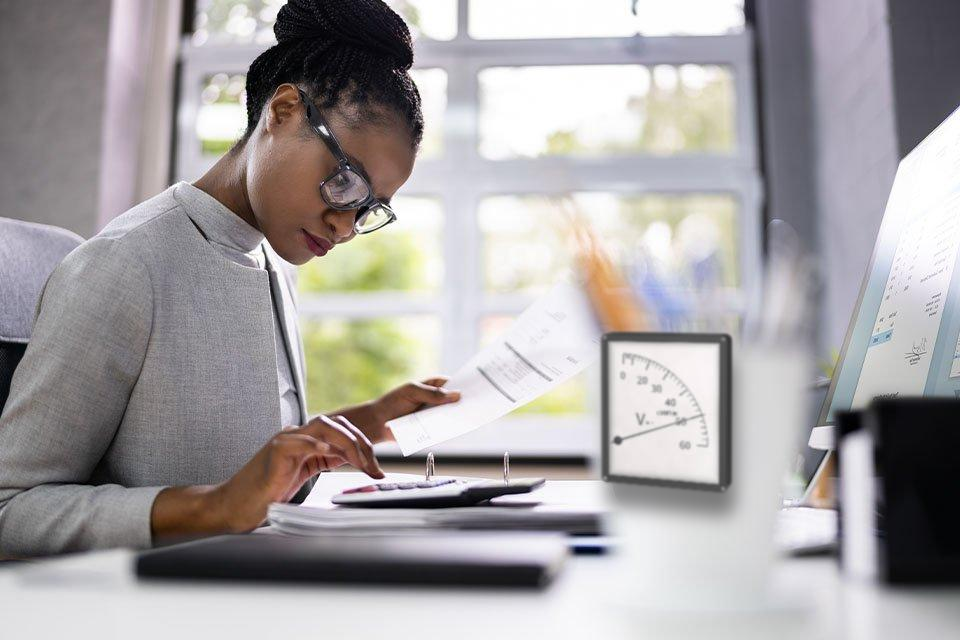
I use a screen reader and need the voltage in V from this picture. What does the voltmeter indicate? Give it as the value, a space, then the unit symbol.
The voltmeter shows 50 V
